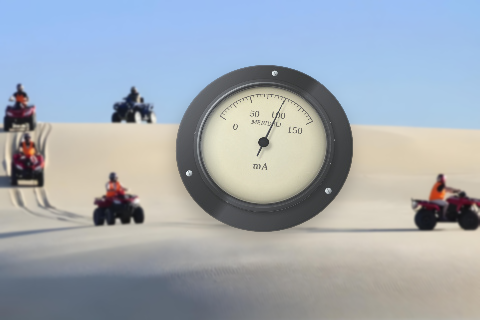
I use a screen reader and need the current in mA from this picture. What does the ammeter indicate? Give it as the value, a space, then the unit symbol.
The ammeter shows 100 mA
